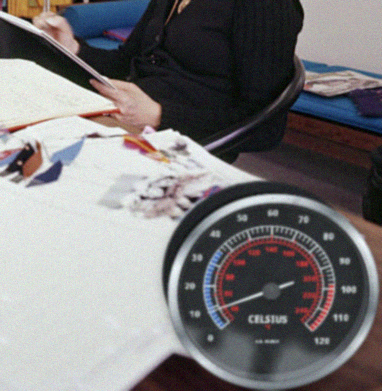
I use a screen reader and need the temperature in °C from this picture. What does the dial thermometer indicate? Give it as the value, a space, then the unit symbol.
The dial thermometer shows 10 °C
